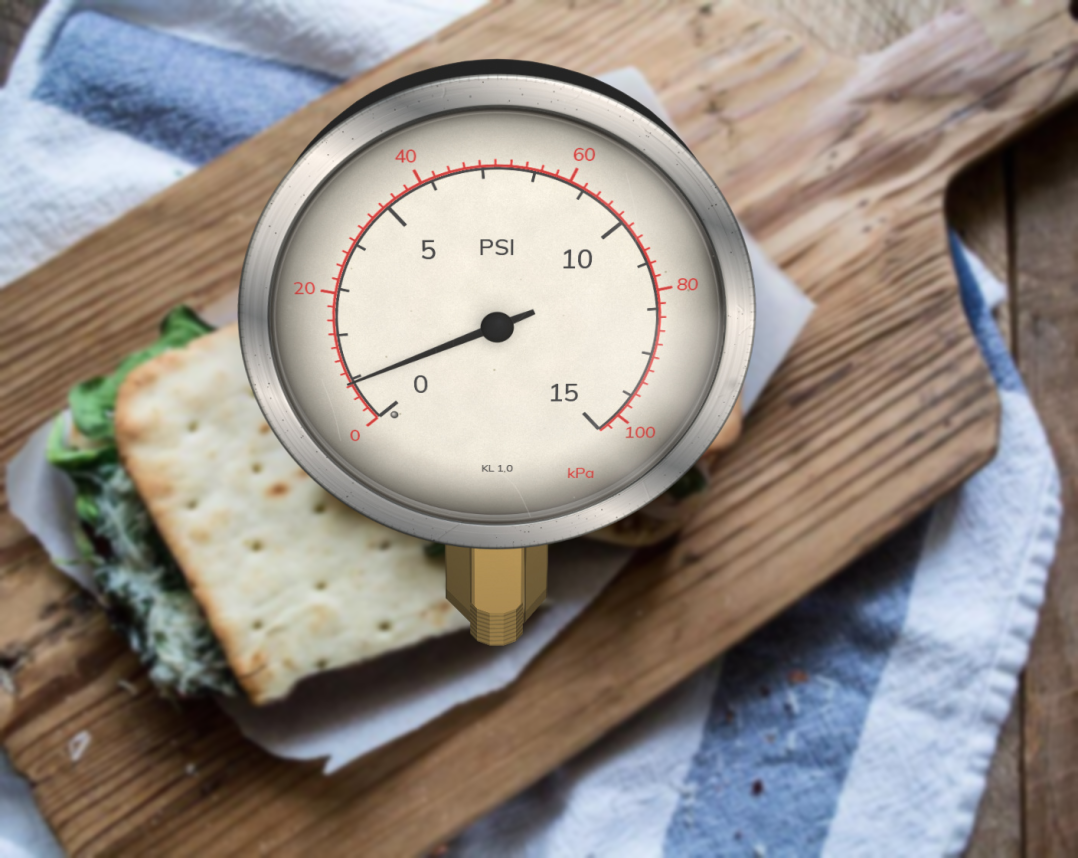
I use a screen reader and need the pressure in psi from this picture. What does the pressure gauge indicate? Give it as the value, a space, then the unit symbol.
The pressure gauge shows 1 psi
